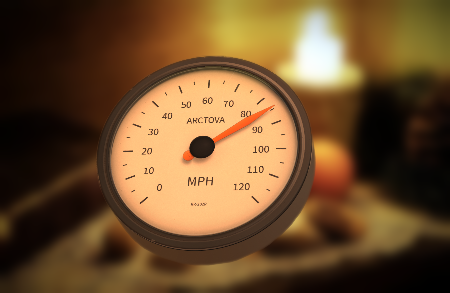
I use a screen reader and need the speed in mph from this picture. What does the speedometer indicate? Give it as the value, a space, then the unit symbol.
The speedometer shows 85 mph
